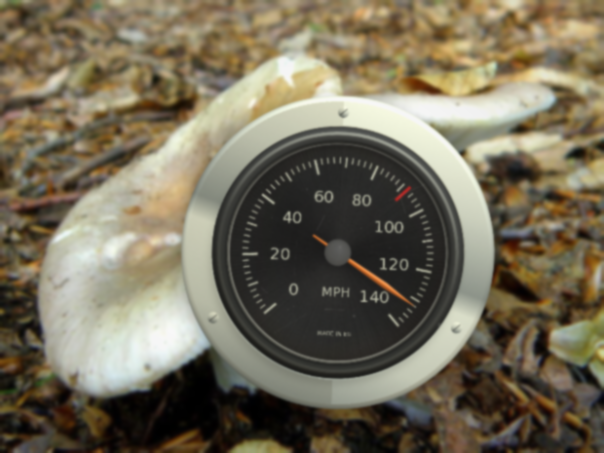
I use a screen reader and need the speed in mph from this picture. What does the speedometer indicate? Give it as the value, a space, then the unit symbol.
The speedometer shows 132 mph
